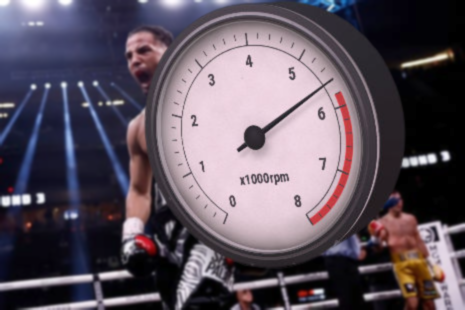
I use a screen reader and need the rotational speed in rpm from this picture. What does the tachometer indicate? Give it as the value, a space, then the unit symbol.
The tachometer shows 5600 rpm
